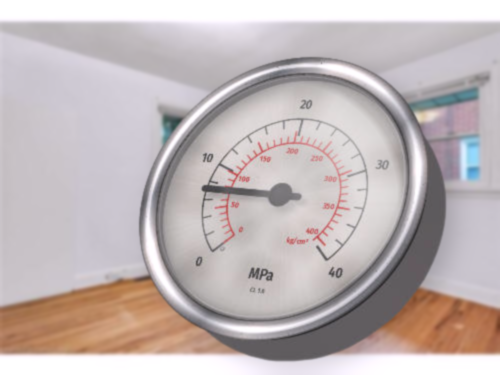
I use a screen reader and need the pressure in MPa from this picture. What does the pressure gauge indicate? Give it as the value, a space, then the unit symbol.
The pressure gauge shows 7 MPa
